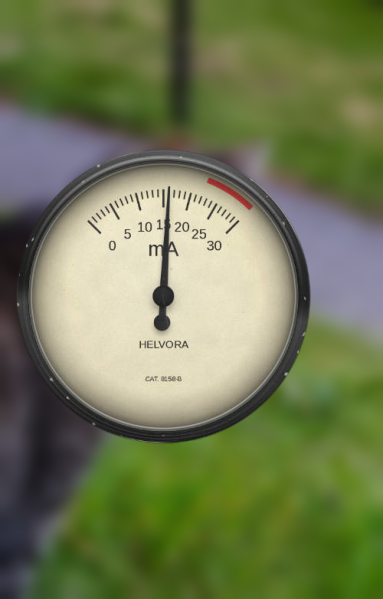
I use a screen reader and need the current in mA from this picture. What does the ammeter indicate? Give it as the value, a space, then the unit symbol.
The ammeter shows 16 mA
